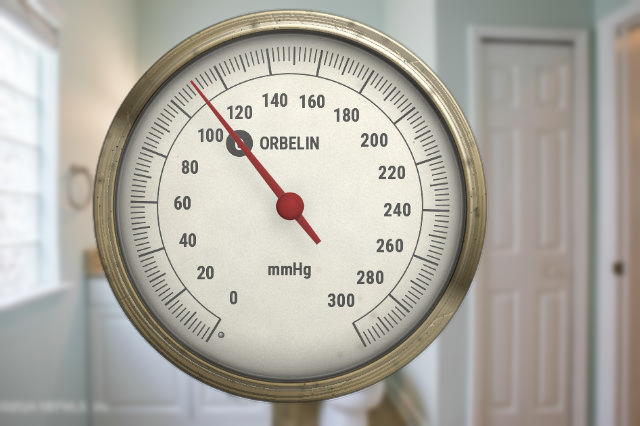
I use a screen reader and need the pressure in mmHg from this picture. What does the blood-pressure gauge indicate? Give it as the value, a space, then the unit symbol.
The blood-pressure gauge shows 110 mmHg
